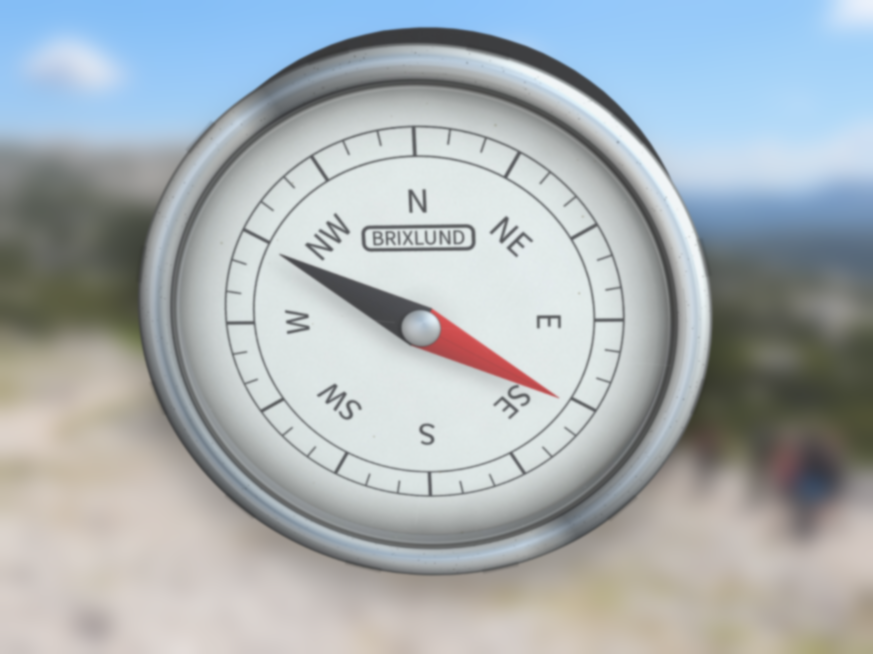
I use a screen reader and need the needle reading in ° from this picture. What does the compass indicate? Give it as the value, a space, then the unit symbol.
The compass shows 120 °
